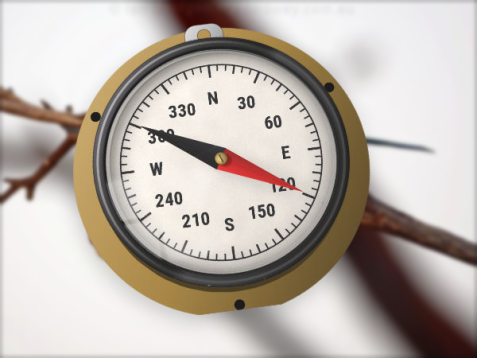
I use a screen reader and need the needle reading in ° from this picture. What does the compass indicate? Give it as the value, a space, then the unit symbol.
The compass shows 120 °
